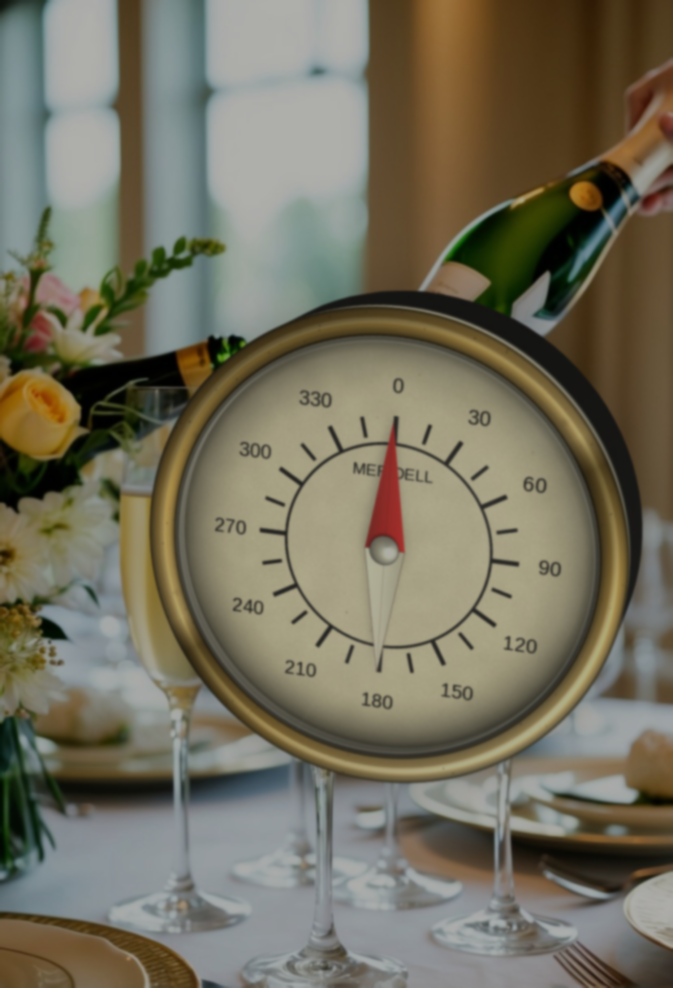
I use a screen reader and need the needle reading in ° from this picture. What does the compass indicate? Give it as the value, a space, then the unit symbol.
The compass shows 0 °
